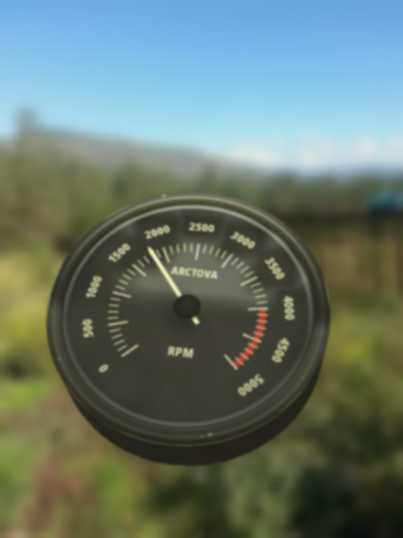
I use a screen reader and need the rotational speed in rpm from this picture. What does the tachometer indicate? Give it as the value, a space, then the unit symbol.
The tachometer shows 1800 rpm
